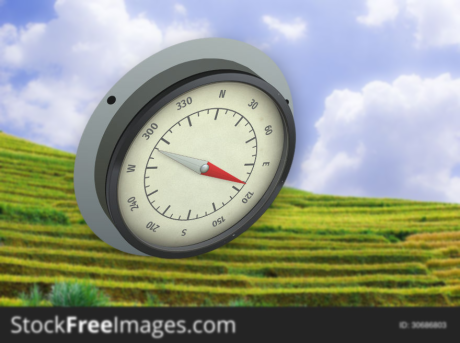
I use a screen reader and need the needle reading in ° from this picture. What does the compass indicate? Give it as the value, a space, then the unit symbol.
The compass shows 110 °
